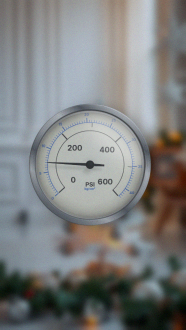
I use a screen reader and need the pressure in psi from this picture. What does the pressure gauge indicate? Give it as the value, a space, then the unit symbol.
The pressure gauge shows 100 psi
